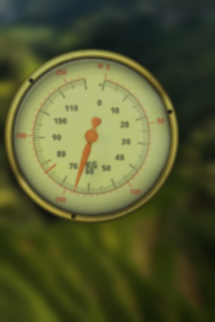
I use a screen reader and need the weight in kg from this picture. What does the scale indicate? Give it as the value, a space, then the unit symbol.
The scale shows 65 kg
